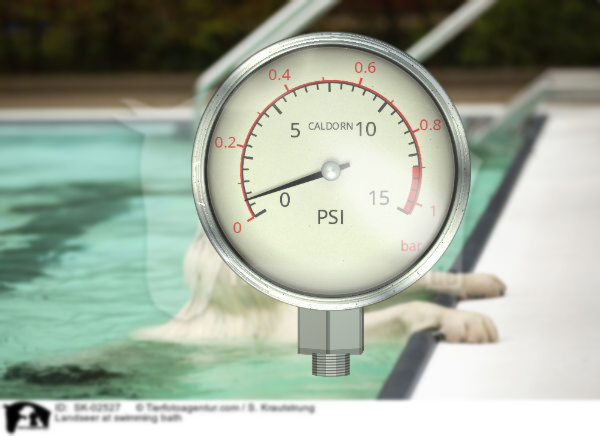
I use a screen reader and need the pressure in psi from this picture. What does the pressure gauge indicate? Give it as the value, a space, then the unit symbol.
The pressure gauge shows 0.75 psi
